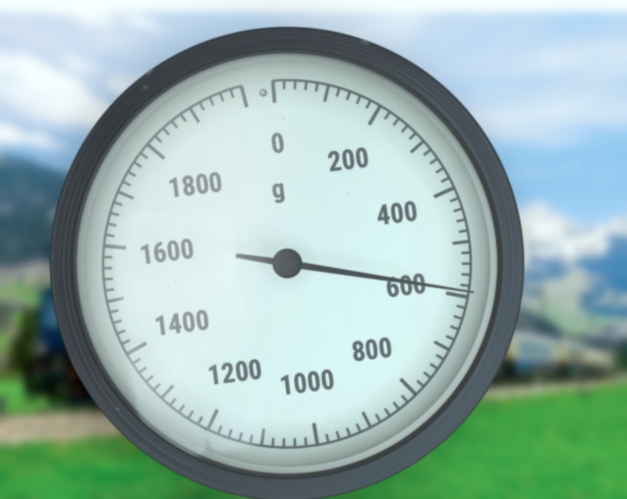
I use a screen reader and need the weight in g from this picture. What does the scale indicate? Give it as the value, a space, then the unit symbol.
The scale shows 590 g
